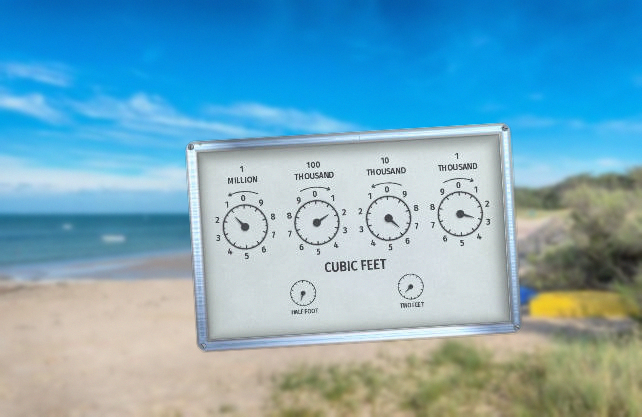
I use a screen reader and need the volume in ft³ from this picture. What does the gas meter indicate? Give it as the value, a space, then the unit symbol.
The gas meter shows 116300 ft³
